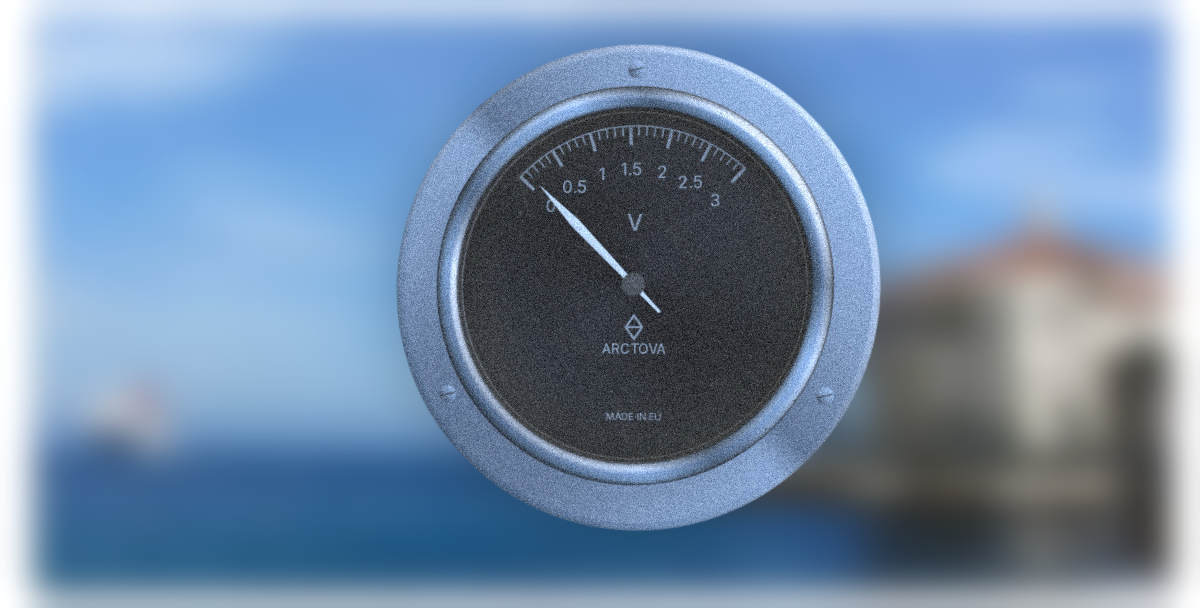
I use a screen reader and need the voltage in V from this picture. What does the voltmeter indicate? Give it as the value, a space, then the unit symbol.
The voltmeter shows 0.1 V
